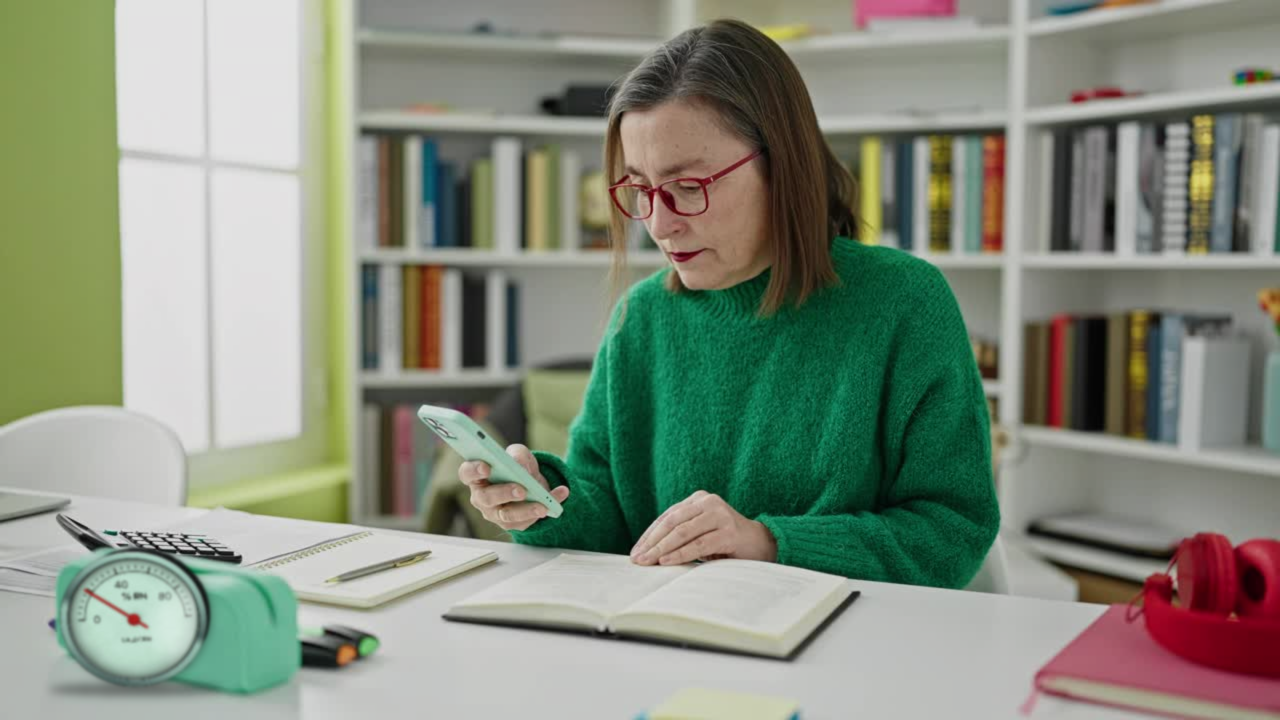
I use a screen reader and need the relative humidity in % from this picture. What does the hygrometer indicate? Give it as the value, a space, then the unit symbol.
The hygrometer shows 20 %
